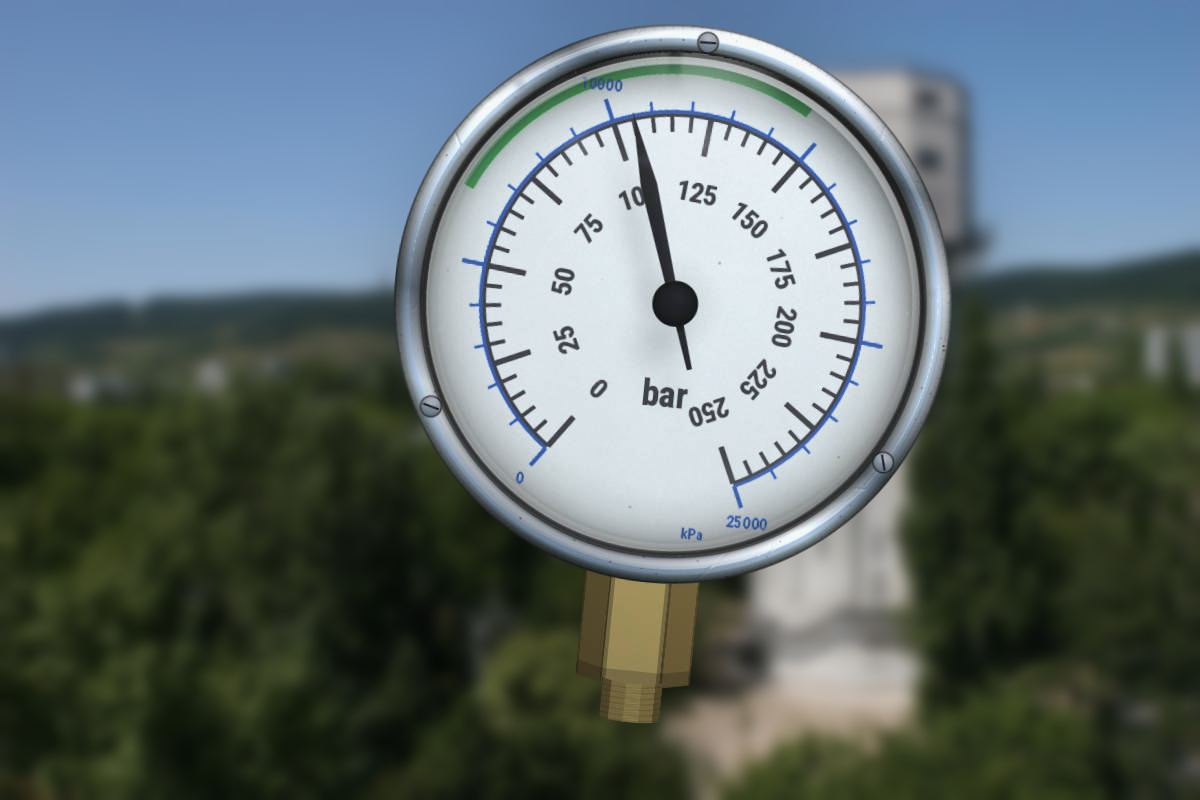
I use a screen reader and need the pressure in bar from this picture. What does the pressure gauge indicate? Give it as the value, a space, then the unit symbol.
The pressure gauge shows 105 bar
